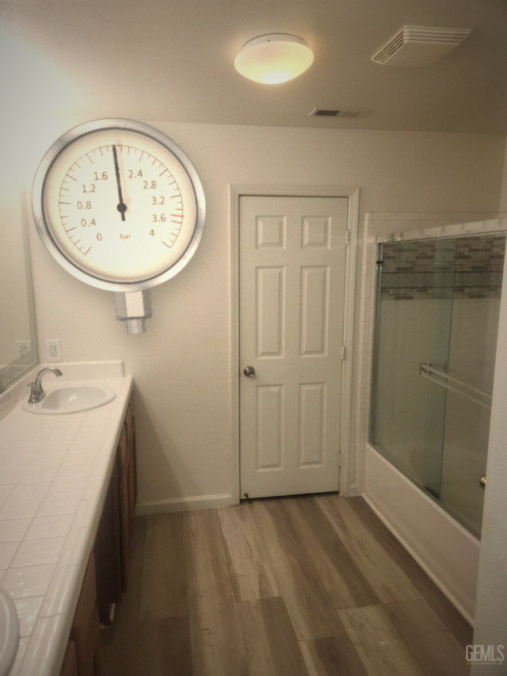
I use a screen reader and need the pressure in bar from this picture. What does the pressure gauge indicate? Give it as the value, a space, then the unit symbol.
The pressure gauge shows 2 bar
